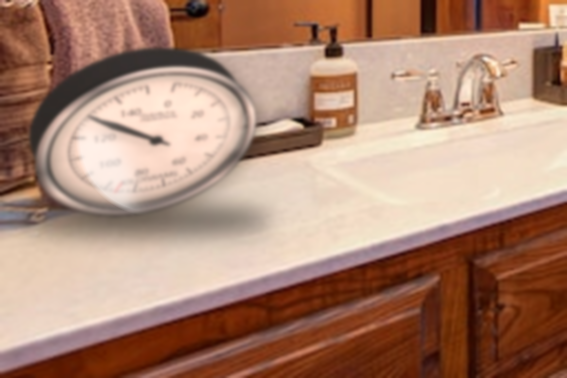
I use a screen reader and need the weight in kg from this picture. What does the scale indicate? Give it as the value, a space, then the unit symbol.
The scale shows 130 kg
